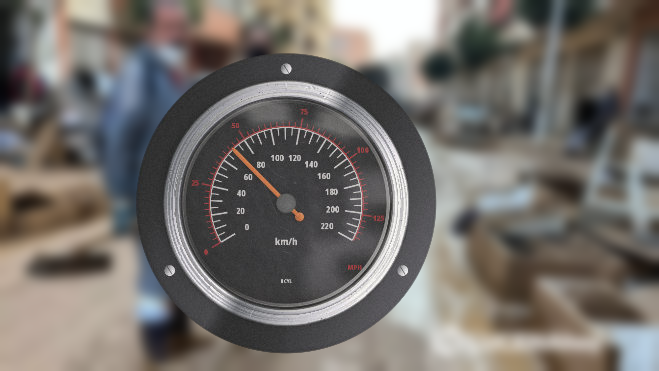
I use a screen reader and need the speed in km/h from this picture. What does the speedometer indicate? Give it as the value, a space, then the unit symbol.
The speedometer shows 70 km/h
